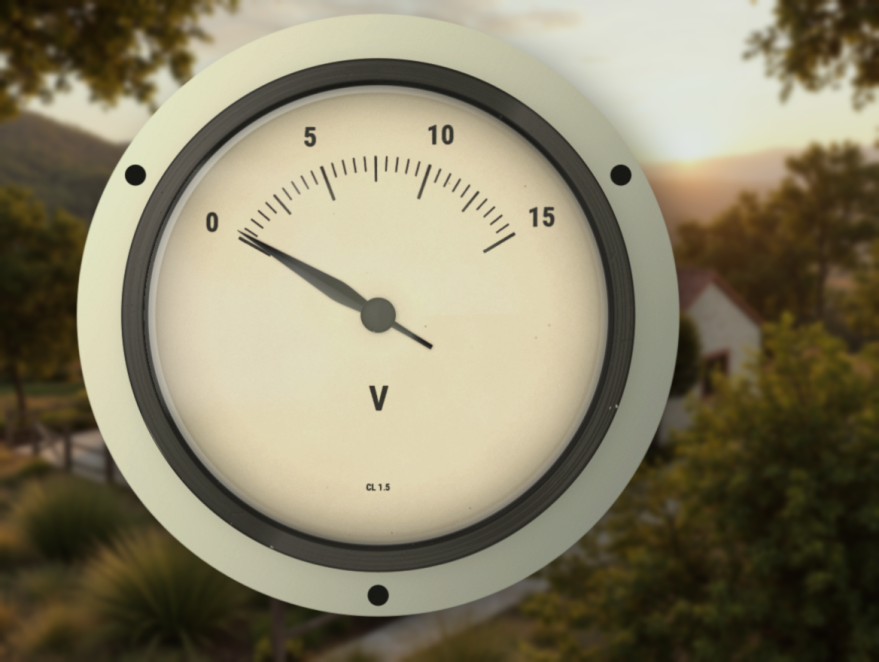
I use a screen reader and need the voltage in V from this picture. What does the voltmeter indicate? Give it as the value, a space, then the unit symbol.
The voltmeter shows 0.25 V
